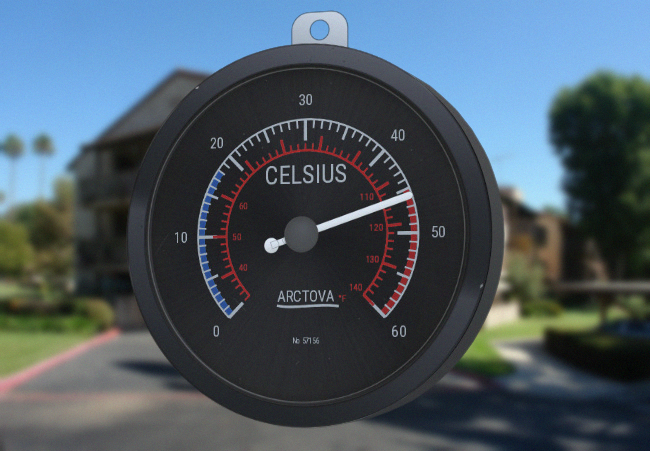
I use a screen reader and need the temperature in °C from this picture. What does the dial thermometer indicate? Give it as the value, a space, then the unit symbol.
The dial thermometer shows 46 °C
